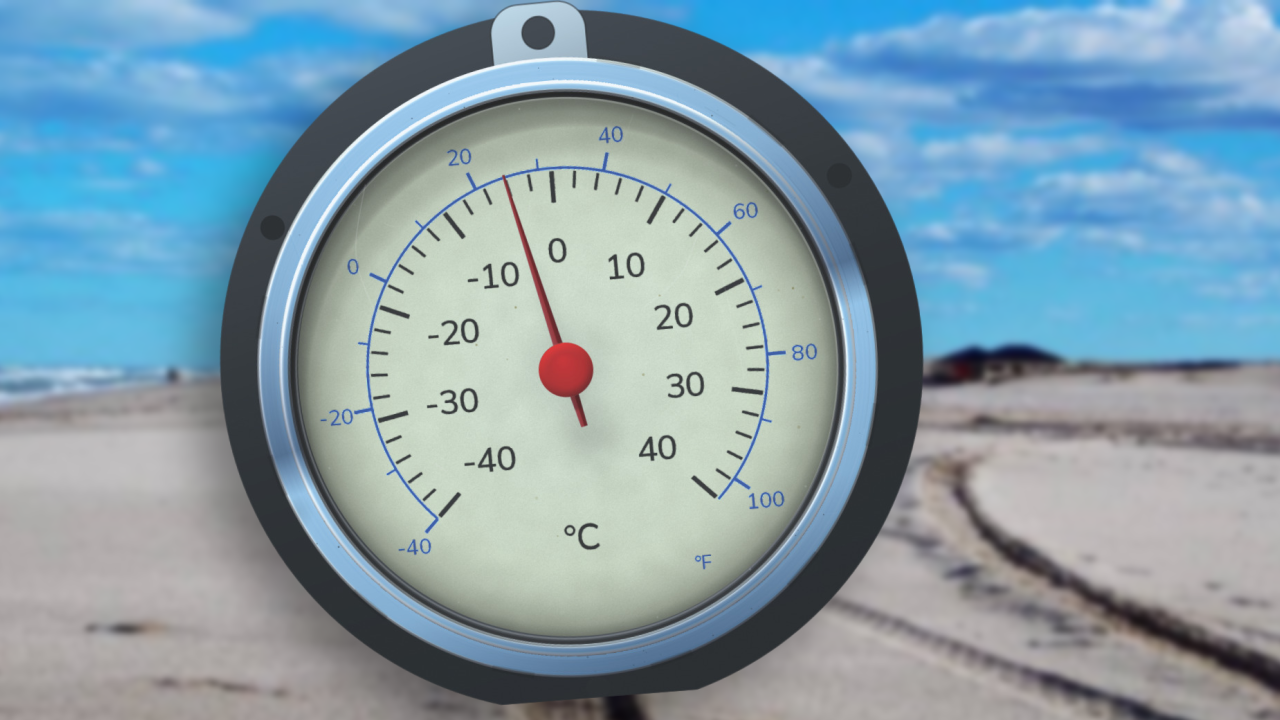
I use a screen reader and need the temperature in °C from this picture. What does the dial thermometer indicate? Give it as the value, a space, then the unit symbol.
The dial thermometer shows -4 °C
